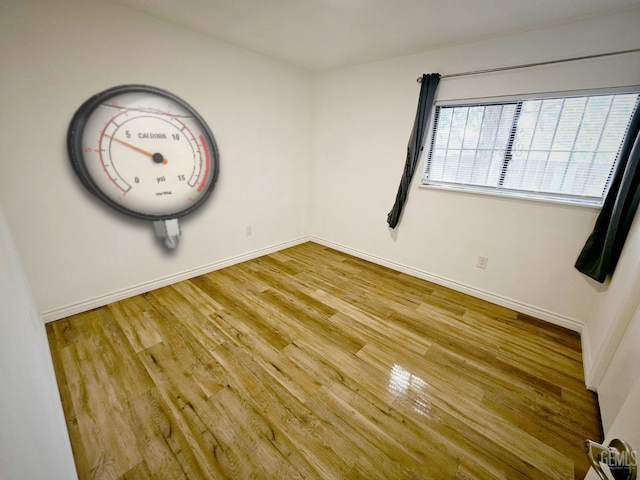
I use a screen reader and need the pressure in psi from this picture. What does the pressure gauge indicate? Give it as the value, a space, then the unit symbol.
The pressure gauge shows 4 psi
